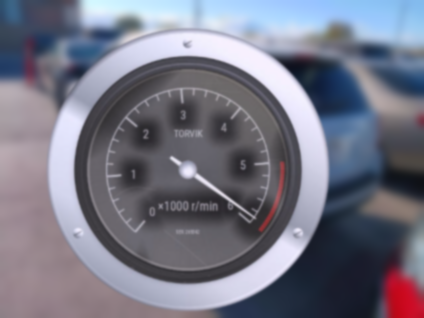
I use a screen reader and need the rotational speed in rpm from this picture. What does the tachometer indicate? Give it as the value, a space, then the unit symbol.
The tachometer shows 5900 rpm
